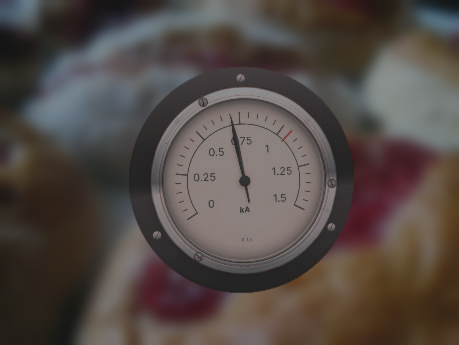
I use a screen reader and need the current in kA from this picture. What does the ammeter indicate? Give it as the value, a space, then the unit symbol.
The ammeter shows 0.7 kA
